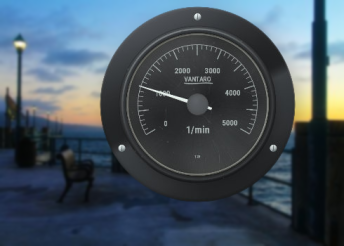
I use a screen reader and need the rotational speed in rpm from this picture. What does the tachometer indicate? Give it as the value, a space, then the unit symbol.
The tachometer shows 1000 rpm
